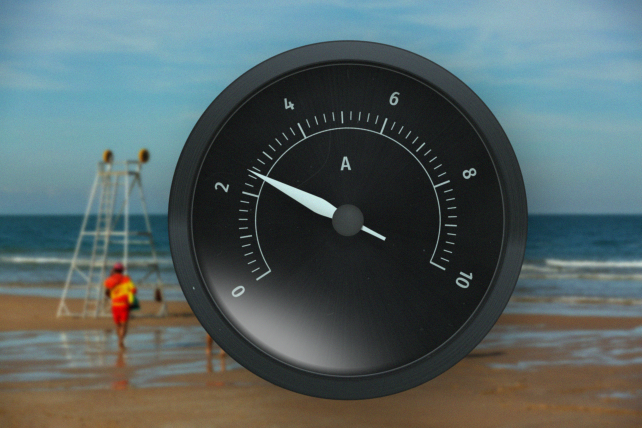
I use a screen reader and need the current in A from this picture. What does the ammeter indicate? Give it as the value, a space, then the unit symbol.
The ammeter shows 2.5 A
